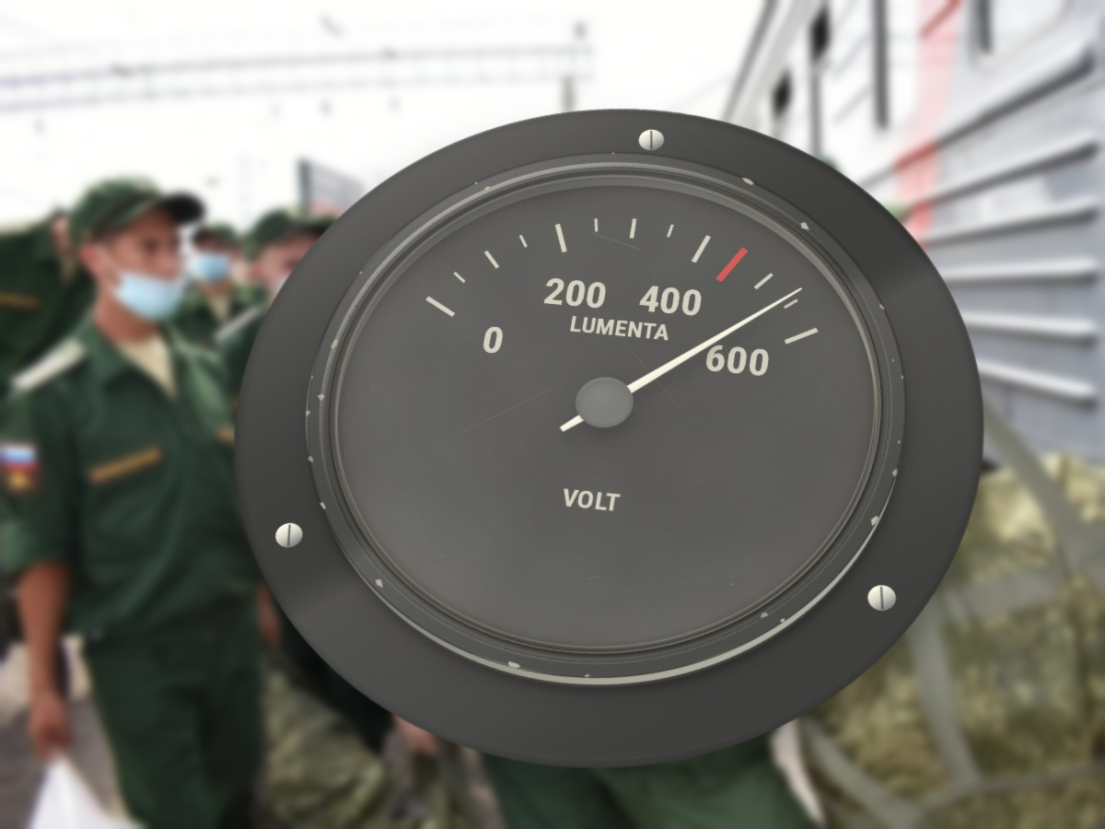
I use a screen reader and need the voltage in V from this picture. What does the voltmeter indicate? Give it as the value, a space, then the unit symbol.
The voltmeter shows 550 V
